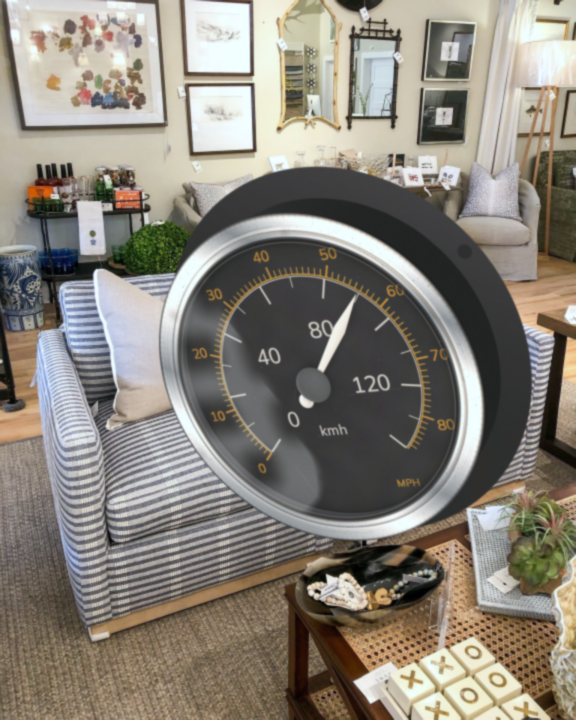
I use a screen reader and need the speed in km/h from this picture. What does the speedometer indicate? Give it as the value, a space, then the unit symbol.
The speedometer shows 90 km/h
